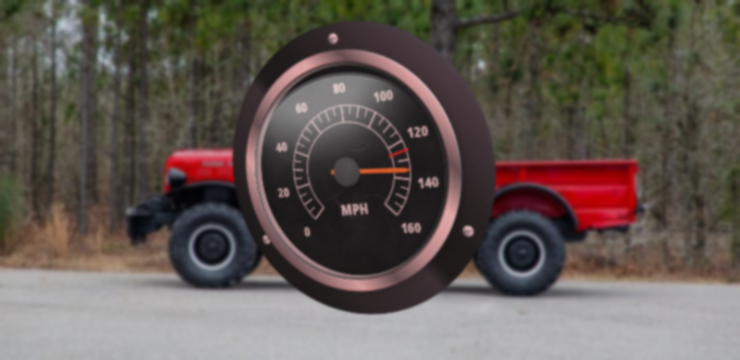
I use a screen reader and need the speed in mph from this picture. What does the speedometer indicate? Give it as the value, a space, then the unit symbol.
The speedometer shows 135 mph
